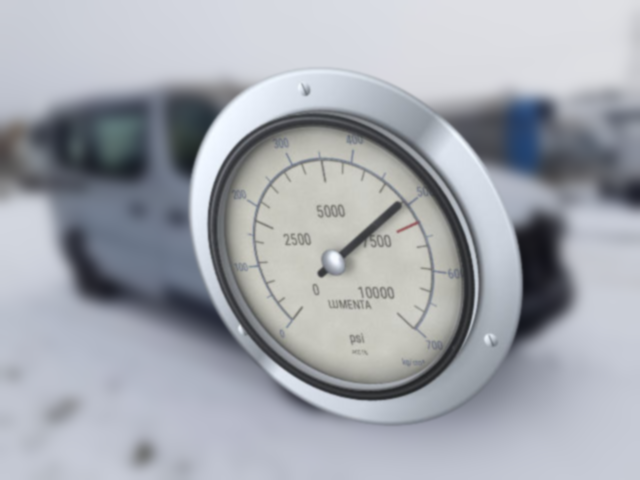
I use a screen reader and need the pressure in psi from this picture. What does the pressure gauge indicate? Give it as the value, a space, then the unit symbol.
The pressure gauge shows 7000 psi
